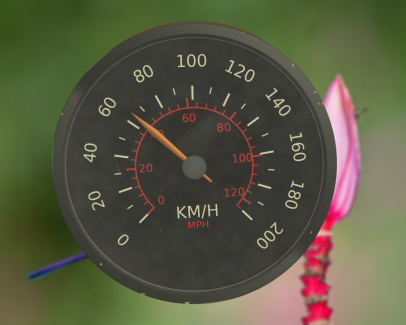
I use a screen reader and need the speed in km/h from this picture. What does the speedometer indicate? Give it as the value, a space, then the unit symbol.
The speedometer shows 65 km/h
